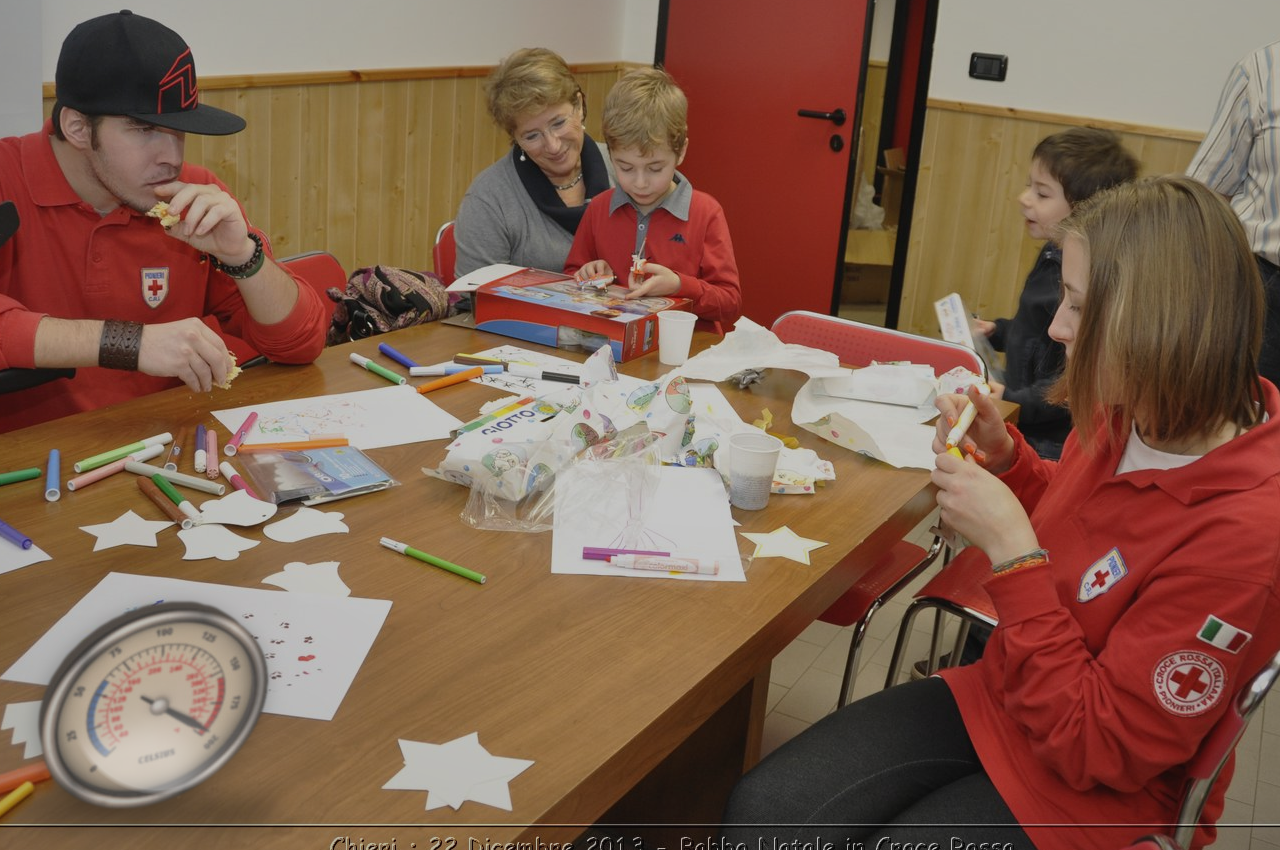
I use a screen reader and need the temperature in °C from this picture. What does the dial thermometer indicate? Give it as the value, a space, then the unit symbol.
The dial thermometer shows 195 °C
